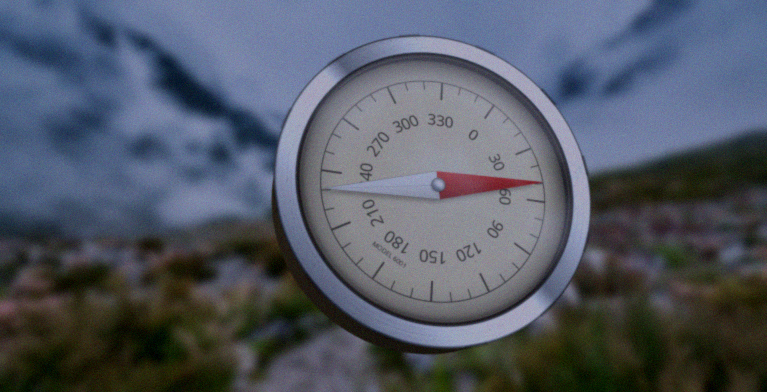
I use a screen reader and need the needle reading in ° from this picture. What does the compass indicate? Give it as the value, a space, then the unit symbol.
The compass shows 50 °
